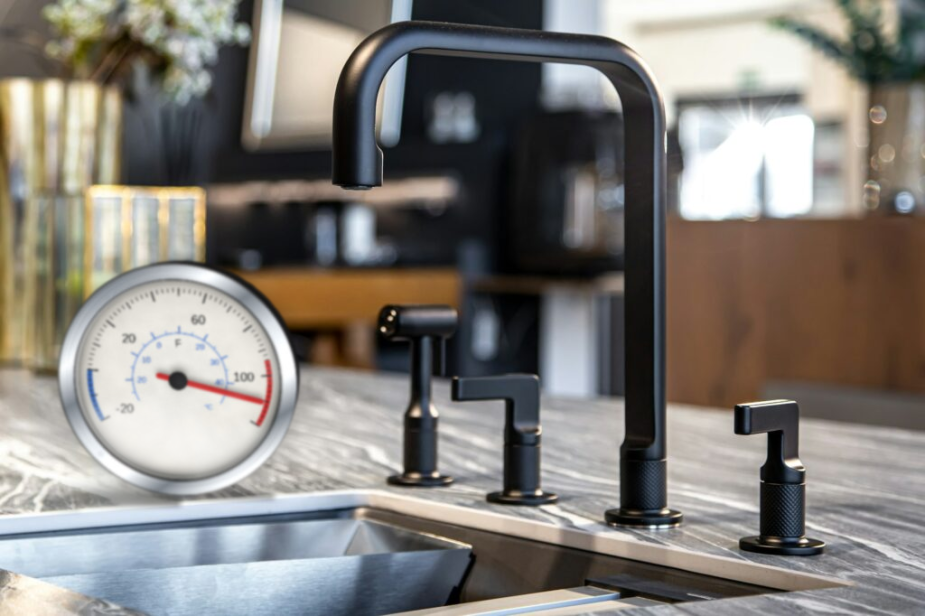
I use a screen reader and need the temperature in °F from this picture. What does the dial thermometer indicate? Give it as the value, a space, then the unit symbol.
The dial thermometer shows 110 °F
